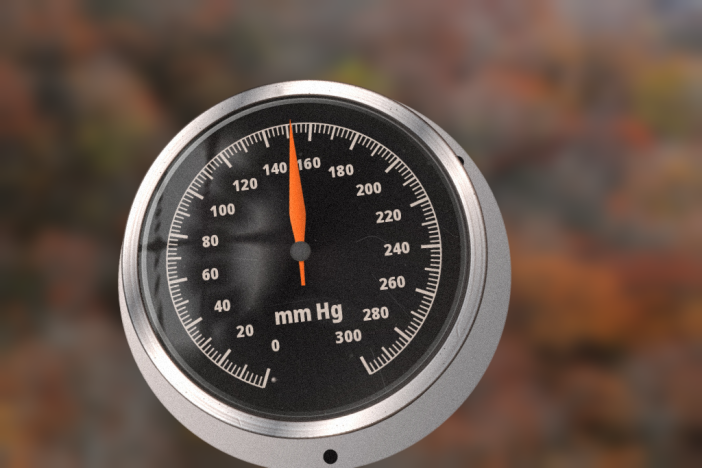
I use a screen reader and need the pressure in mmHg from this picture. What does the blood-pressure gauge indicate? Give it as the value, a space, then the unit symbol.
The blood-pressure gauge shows 152 mmHg
